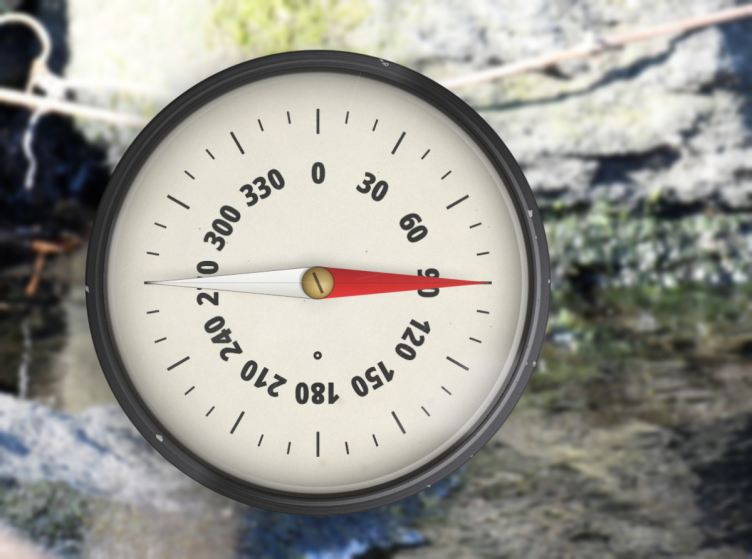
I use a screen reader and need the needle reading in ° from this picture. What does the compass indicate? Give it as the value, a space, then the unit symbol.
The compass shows 90 °
